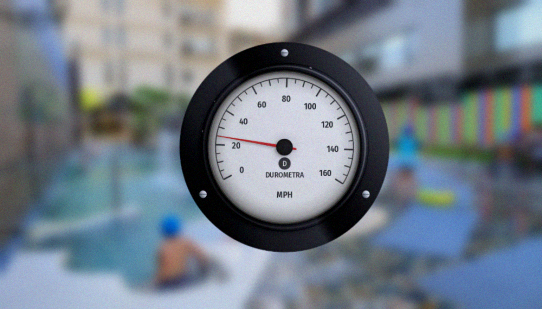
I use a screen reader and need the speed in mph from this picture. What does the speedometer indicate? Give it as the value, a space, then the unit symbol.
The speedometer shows 25 mph
